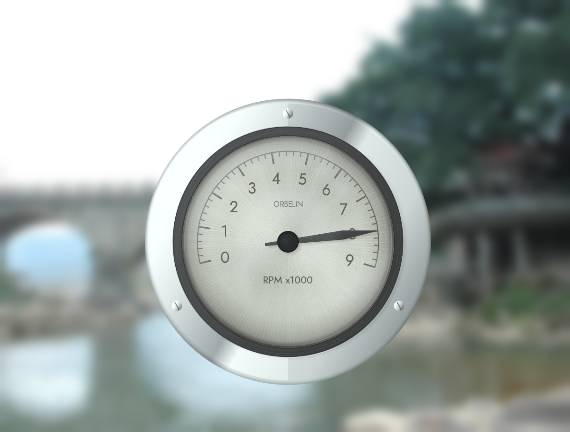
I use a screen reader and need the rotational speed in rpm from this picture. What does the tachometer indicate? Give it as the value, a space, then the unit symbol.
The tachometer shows 8000 rpm
